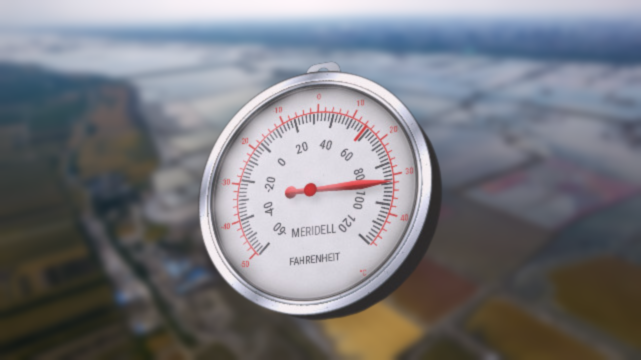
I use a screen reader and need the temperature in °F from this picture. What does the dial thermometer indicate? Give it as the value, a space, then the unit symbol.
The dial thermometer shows 90 °F
